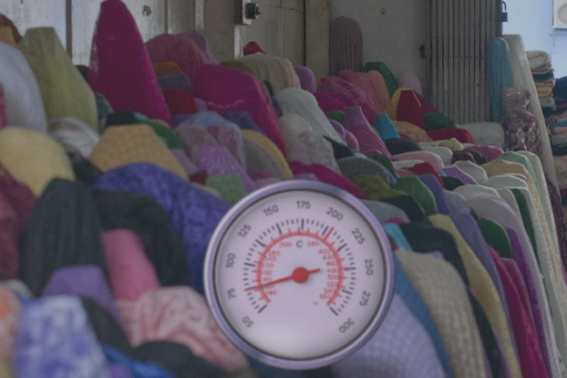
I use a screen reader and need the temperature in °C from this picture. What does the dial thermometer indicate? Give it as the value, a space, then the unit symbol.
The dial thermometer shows 75 °C
